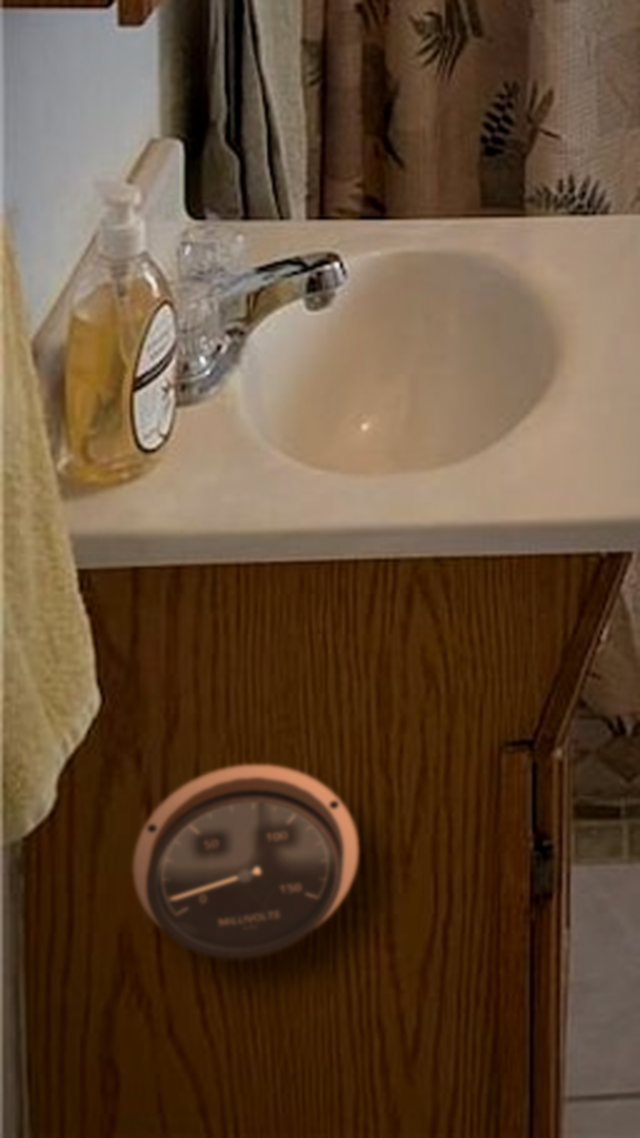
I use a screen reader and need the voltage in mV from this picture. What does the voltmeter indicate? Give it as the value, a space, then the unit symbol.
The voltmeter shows 10 mV
